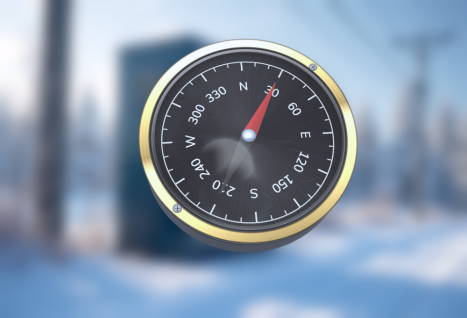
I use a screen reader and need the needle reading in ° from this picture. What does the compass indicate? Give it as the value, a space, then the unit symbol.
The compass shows 30 °
